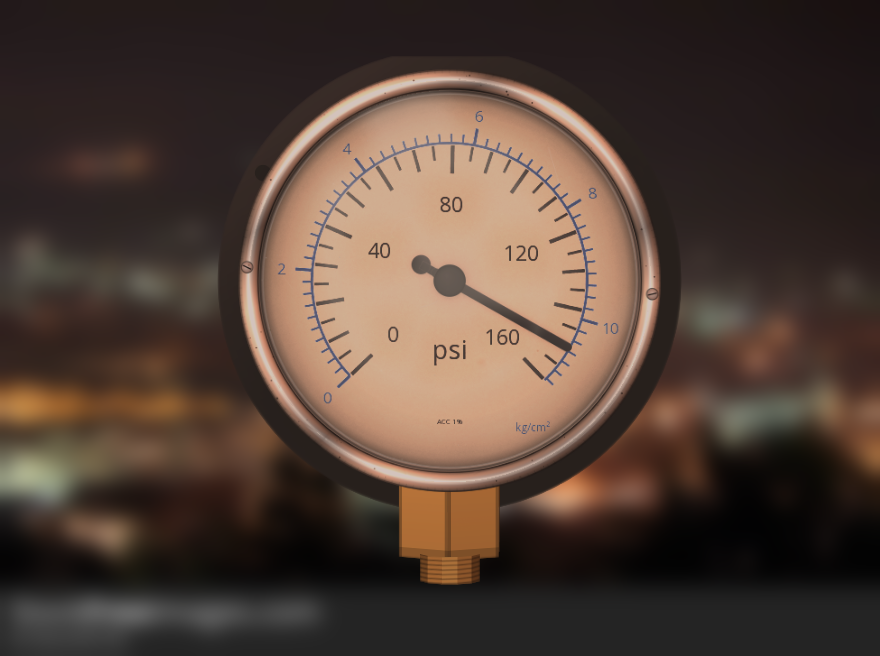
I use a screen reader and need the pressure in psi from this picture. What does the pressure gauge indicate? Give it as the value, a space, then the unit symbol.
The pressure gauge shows 150 psi
